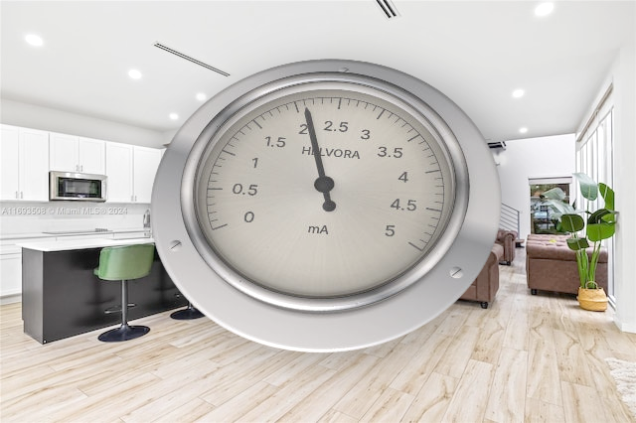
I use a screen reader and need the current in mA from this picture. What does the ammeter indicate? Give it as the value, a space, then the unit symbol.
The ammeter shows 2.1 mA
